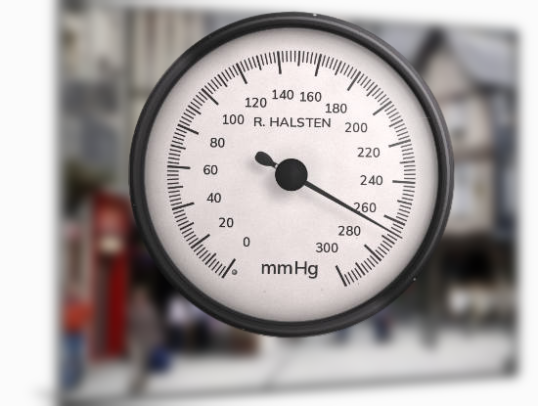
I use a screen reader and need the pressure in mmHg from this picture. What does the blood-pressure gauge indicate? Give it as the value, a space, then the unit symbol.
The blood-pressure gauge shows 266 mmHg
